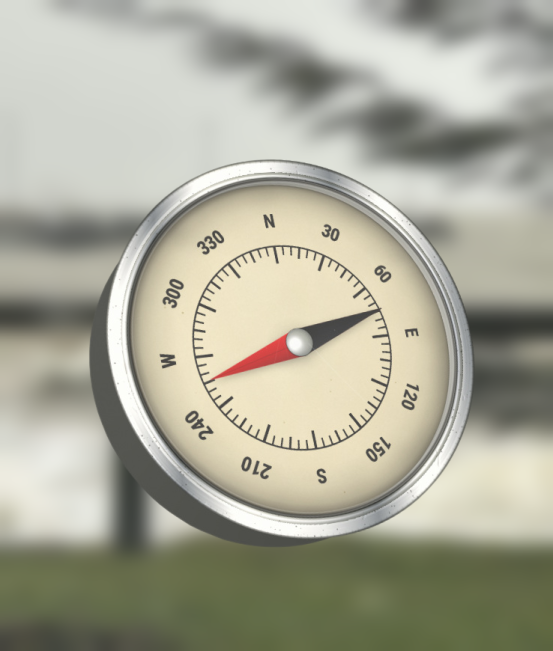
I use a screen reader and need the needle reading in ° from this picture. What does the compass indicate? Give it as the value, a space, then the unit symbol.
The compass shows 255 °
